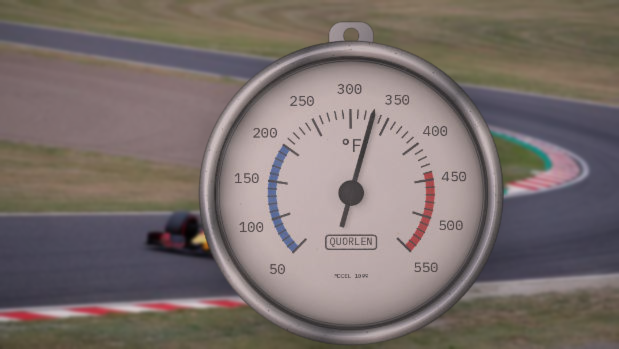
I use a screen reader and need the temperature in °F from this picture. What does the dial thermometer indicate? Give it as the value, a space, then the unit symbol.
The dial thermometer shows 330 °F
